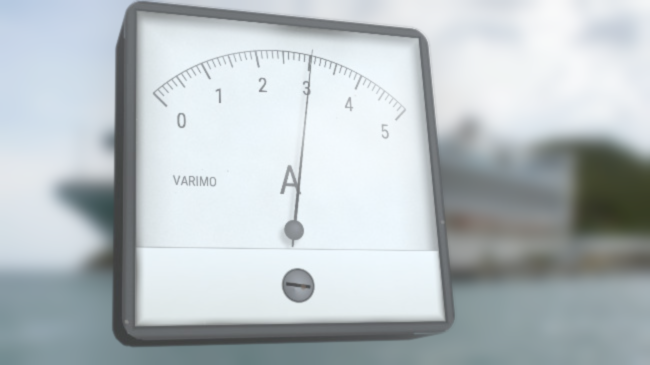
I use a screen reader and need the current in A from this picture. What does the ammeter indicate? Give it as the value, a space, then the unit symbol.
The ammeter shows 3 A
